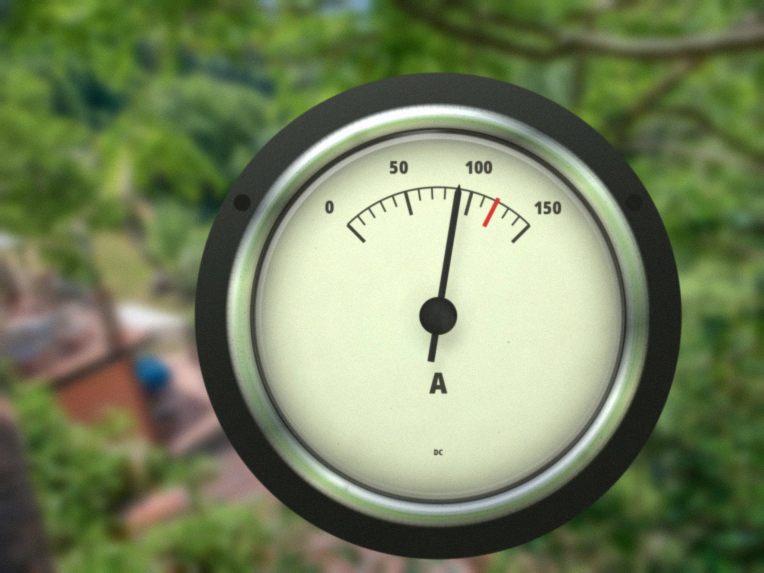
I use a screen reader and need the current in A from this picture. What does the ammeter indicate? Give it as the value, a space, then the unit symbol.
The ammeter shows 90 A
